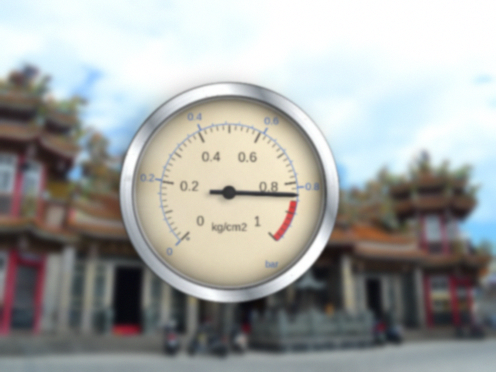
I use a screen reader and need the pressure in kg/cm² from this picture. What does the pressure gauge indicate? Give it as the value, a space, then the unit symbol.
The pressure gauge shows 0.84 kg/cm²
